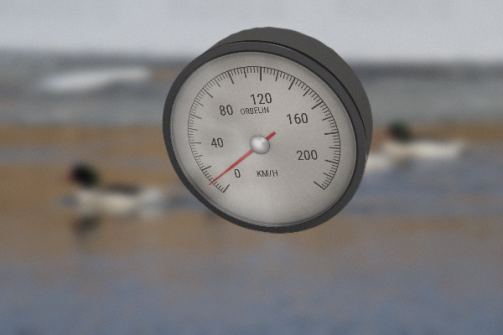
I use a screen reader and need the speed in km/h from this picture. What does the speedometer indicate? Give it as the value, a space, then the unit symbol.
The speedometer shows 10 km/h
